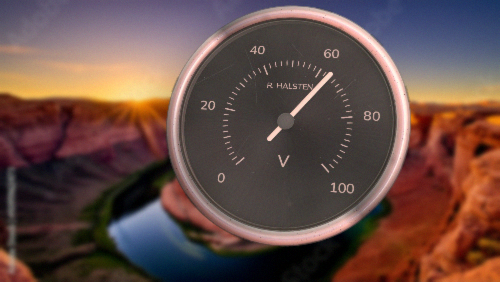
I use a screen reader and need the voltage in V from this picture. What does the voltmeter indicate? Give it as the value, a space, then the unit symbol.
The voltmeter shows 64 V
